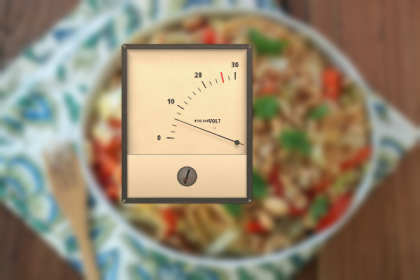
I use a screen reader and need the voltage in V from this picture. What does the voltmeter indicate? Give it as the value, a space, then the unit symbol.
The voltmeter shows 6 V
